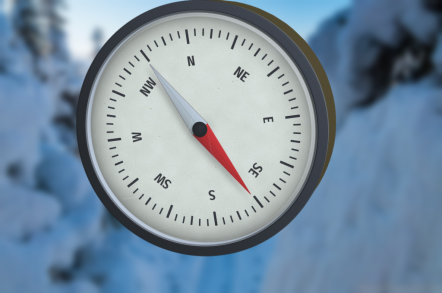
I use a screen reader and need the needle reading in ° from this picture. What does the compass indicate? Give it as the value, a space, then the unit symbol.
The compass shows 150 °
